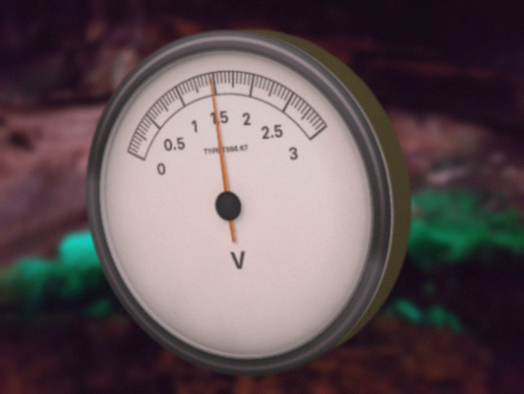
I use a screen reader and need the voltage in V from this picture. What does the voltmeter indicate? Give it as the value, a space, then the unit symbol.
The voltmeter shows 1.5 V
